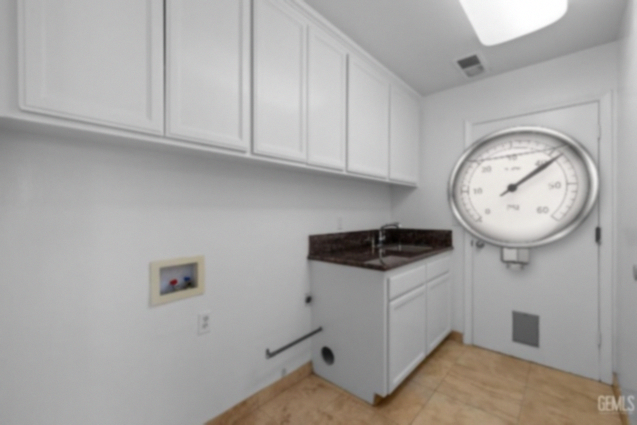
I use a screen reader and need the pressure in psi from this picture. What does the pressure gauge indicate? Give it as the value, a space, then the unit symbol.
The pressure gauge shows 42 psi
